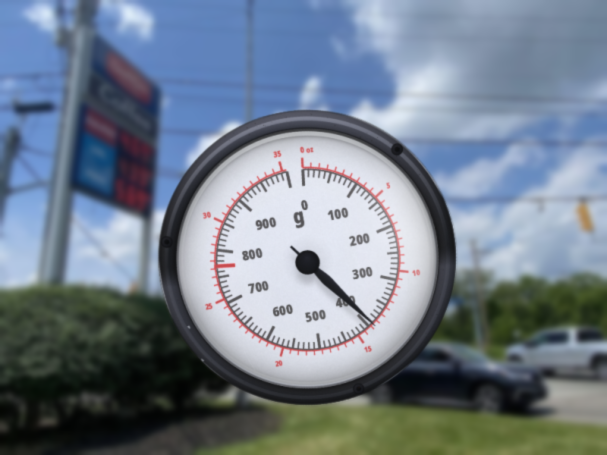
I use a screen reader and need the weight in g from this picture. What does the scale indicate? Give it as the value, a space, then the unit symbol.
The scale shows 390 g
